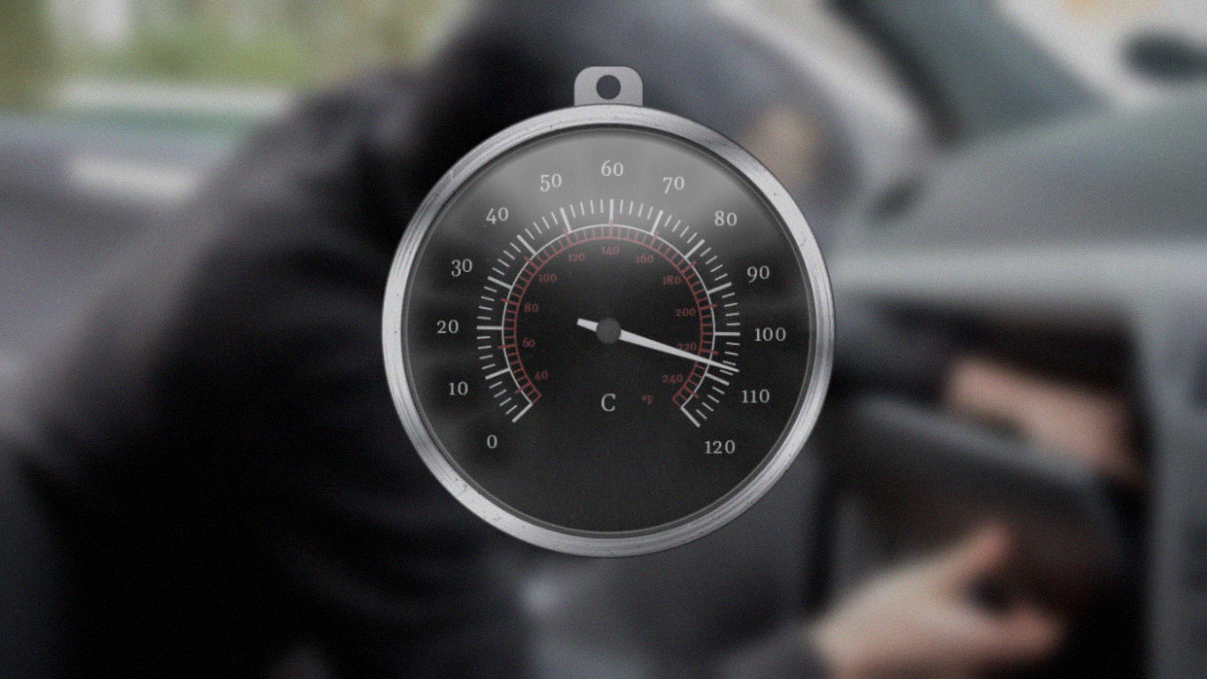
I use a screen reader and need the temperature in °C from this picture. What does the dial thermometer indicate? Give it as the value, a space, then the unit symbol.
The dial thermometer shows 107 °C
